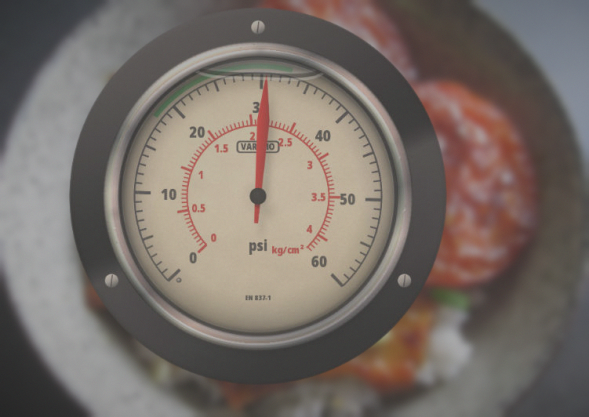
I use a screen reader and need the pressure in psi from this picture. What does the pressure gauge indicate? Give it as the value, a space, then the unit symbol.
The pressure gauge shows 30.5 psi
